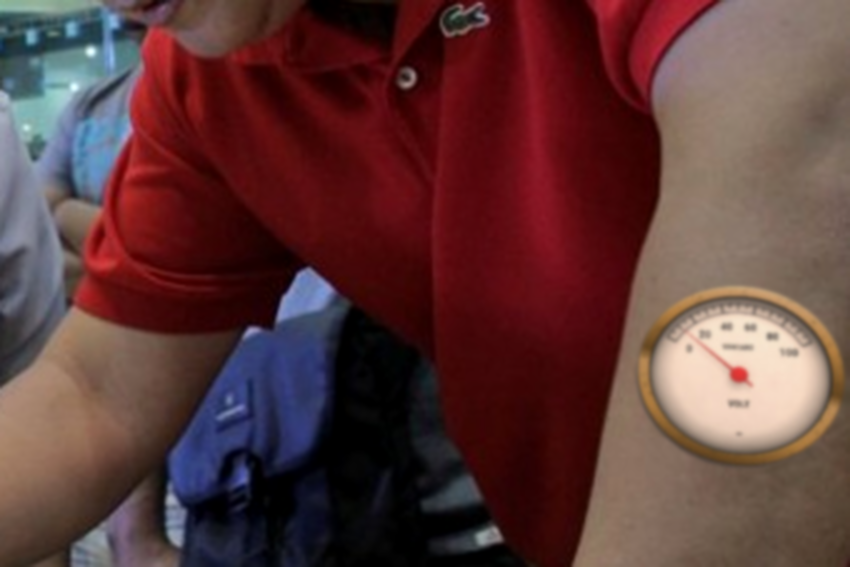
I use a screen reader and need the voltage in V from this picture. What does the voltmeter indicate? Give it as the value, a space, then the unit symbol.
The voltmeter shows 10 V
